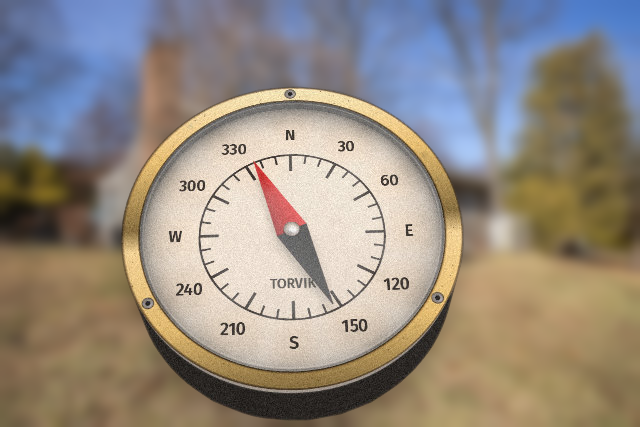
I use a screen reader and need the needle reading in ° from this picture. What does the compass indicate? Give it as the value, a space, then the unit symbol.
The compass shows 335 °
